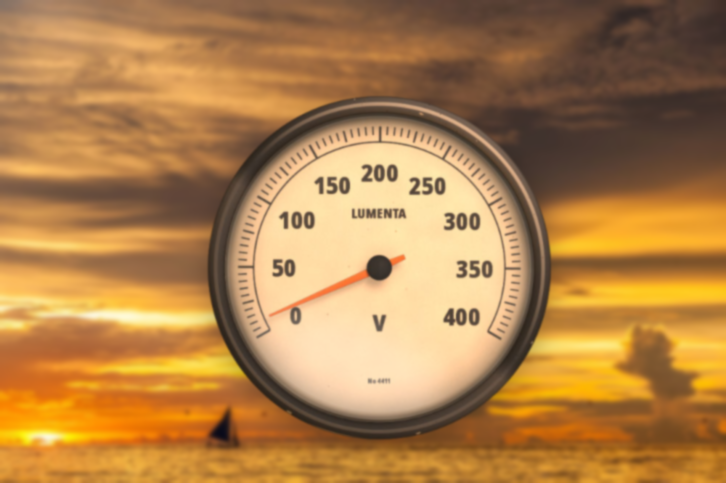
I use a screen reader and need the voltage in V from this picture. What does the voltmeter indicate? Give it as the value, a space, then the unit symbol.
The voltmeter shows 10 V
